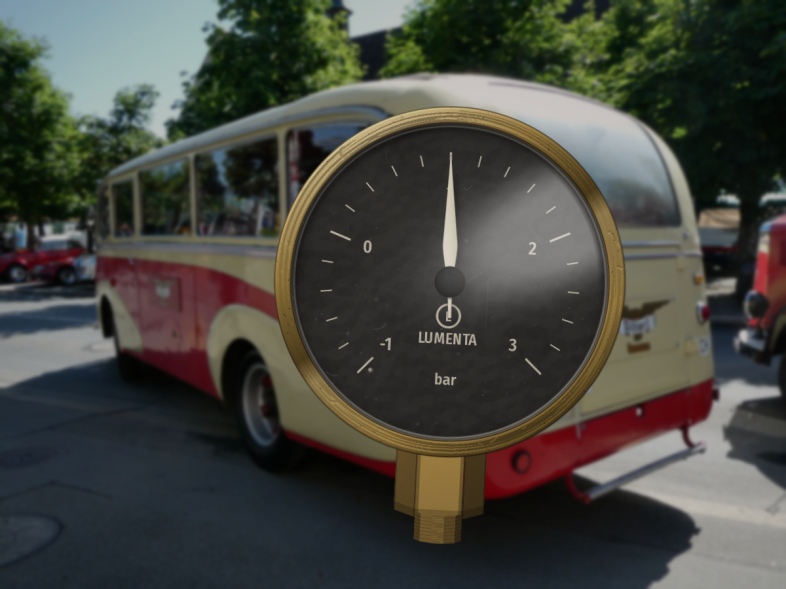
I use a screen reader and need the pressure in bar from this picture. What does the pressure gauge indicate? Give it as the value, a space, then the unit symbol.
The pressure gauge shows 1 bar
